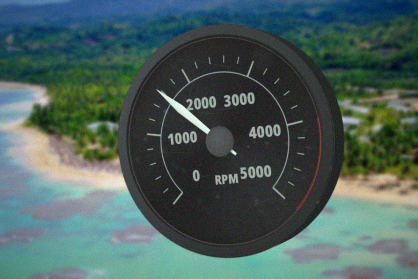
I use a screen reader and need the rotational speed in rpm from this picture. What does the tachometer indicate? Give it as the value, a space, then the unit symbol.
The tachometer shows 1600 rpm
